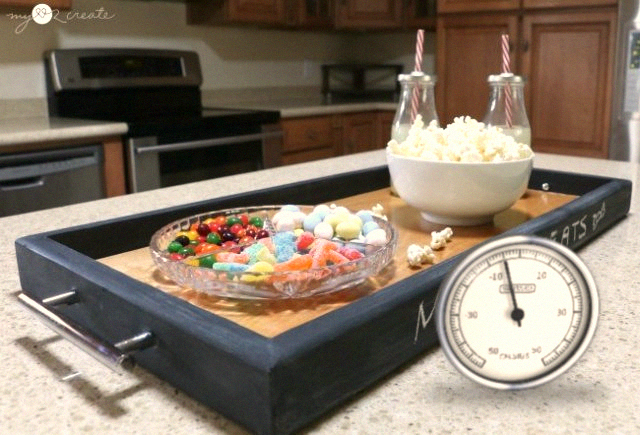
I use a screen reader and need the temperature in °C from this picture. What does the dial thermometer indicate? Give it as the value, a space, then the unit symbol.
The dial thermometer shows -5 °C
